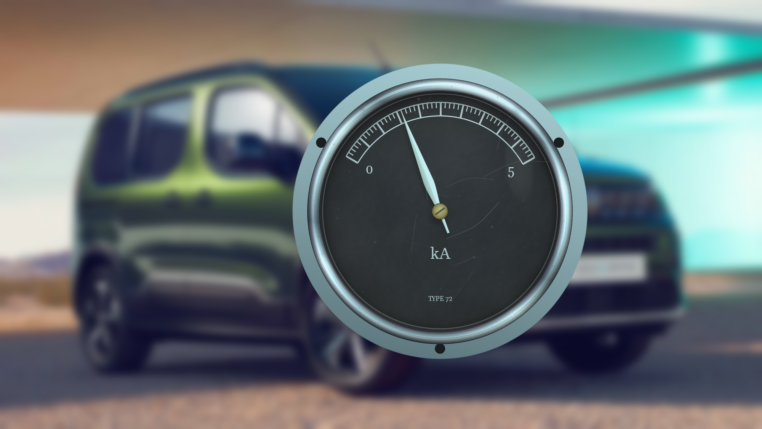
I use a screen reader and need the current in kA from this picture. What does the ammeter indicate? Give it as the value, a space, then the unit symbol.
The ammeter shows 1.6 kA
